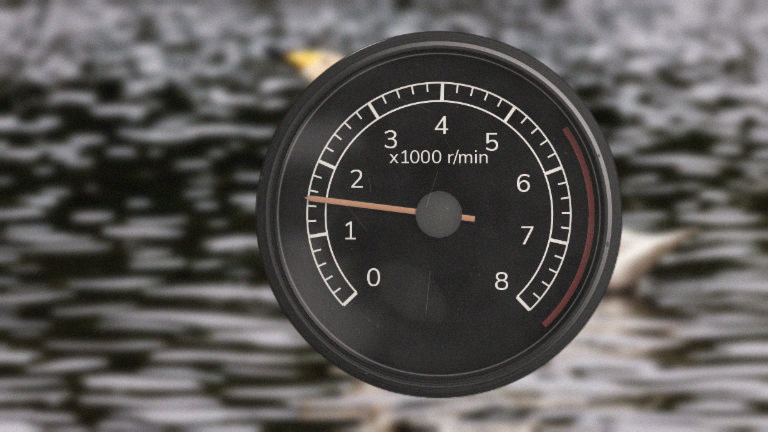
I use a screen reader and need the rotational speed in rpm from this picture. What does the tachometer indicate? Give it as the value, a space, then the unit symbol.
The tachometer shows 1500 rpm
